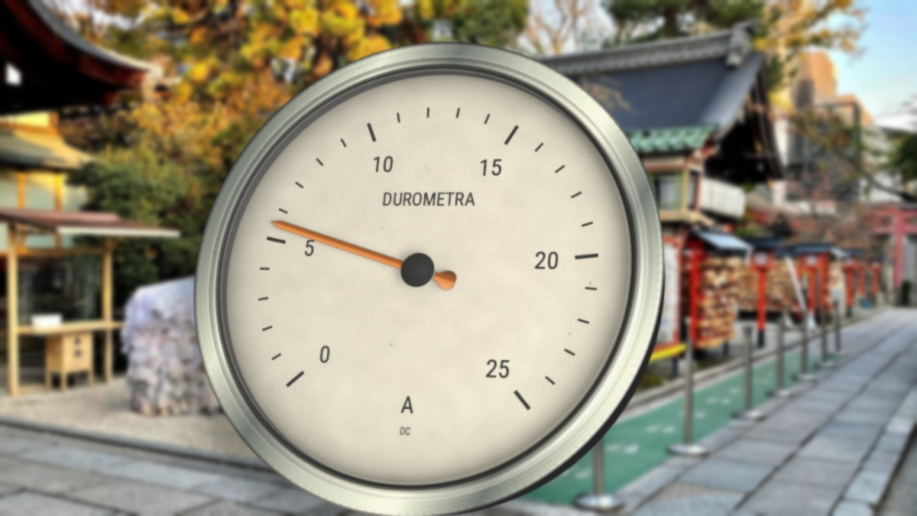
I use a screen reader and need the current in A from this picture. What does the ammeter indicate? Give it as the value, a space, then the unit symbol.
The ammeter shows 5.5 A
